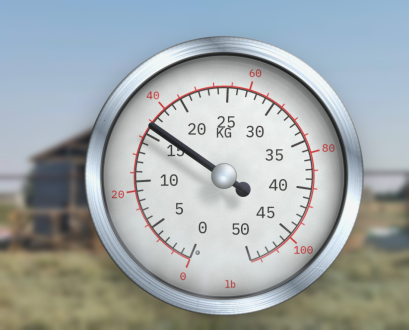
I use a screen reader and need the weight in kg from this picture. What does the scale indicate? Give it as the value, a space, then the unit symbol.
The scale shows 16 kg
